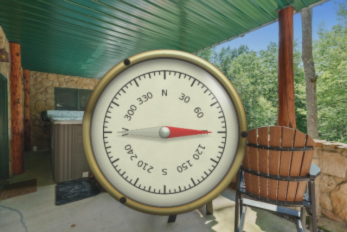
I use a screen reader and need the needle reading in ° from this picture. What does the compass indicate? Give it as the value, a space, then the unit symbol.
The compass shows 90 °
